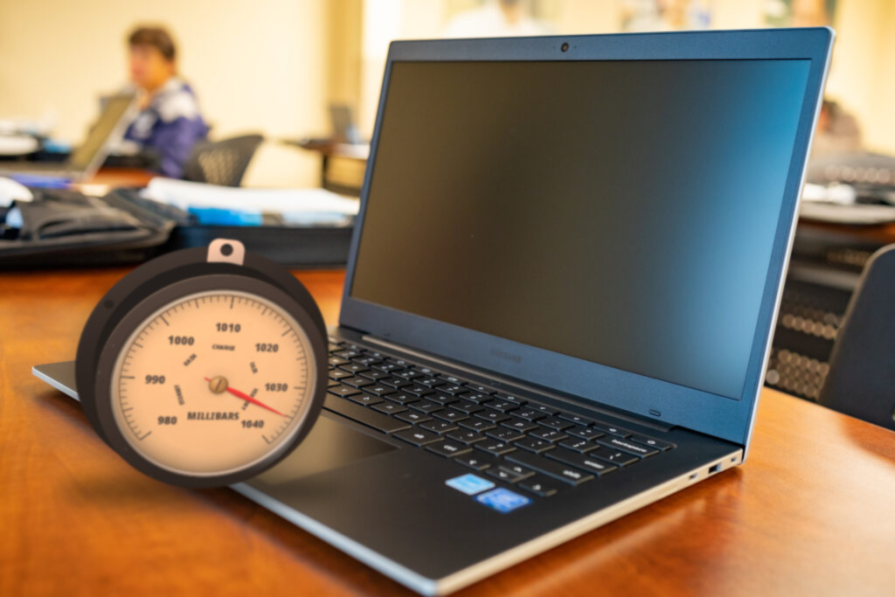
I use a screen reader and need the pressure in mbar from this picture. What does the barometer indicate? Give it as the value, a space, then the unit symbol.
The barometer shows 1035 mbar
